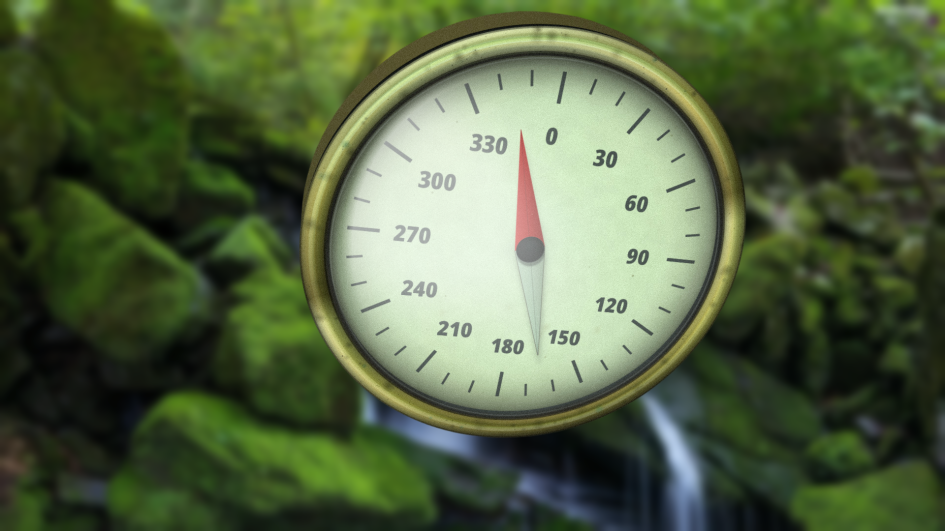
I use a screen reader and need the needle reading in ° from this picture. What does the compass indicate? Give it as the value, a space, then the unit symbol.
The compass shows 345 °
